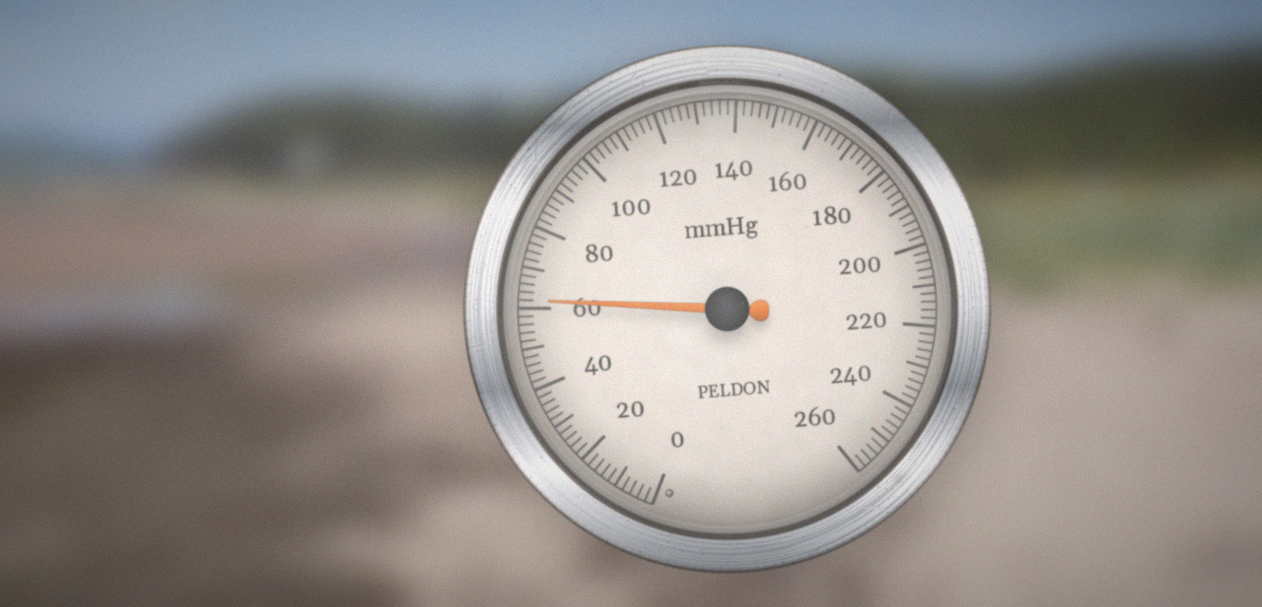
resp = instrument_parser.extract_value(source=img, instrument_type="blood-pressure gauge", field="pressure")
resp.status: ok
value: 62 mmHg
